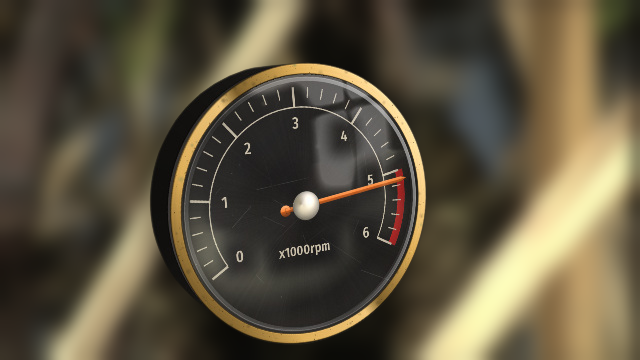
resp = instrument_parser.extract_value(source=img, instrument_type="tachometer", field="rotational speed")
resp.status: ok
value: 5100 rpm
